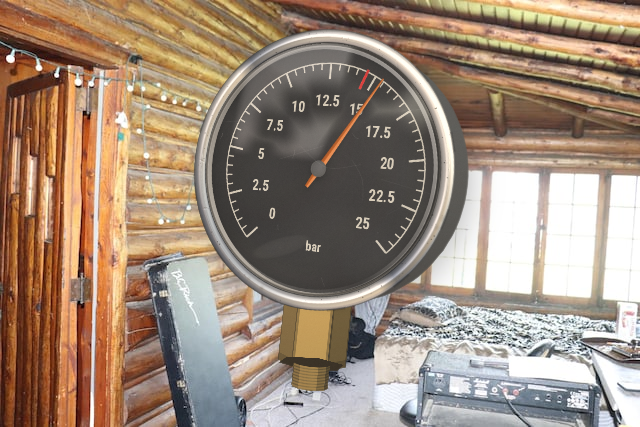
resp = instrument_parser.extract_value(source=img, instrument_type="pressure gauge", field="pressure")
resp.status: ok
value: 15.5 bar
